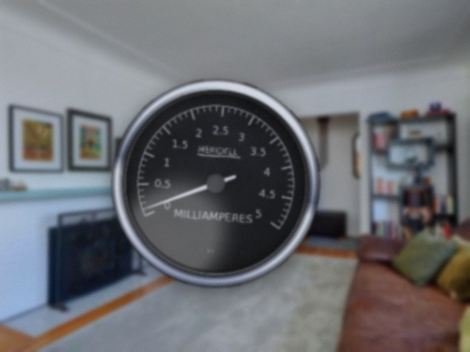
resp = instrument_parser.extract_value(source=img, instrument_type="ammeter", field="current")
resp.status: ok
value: 0.1 mA
